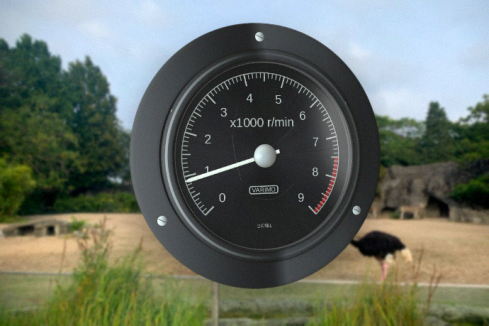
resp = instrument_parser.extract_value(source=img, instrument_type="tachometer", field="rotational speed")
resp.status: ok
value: 900 rpm
